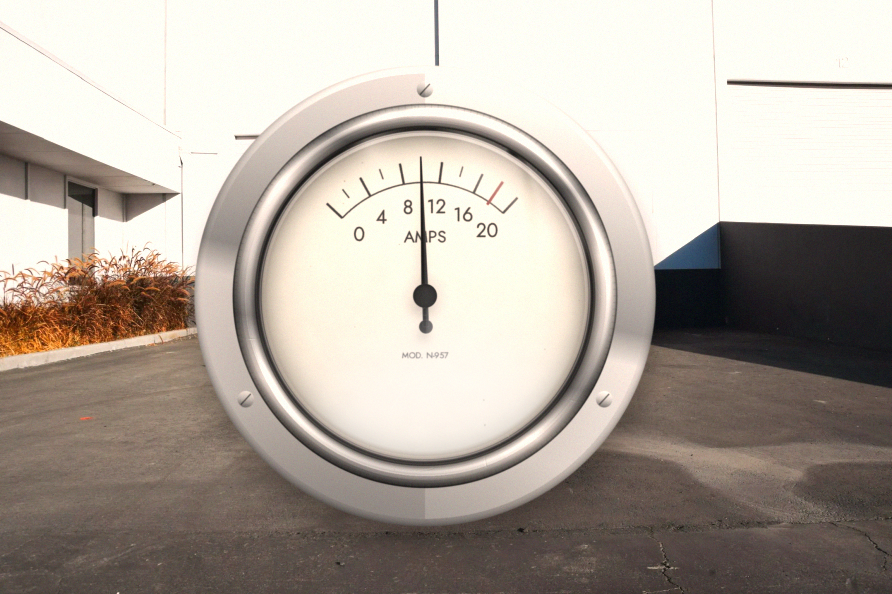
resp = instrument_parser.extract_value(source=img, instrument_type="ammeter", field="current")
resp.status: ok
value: 10 A
